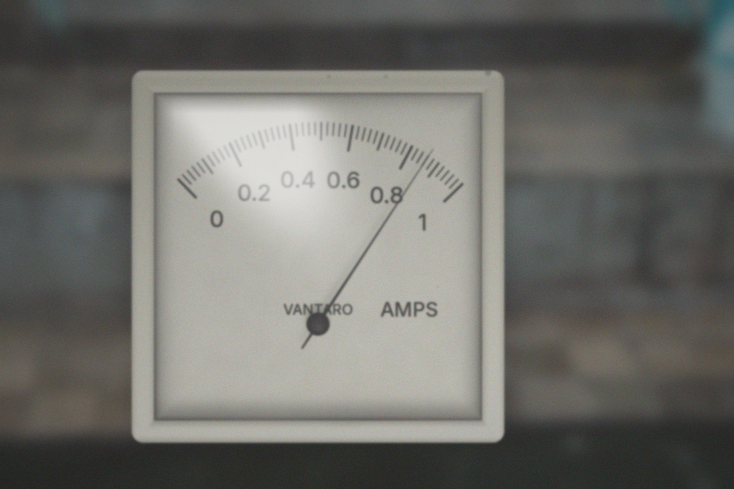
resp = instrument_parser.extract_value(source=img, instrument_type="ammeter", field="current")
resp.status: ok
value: 0.86 A
